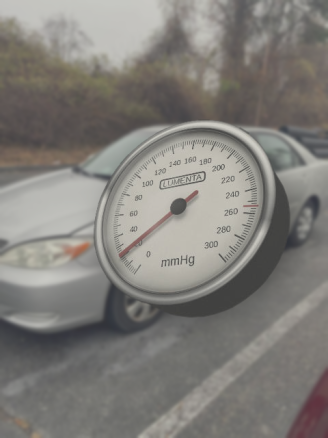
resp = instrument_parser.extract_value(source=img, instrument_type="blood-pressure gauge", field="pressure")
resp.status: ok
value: 20 mmHg
